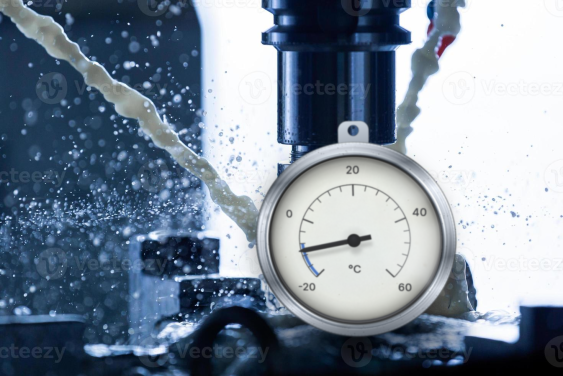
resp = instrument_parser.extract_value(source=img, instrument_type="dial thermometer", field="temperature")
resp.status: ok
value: -10 °C
